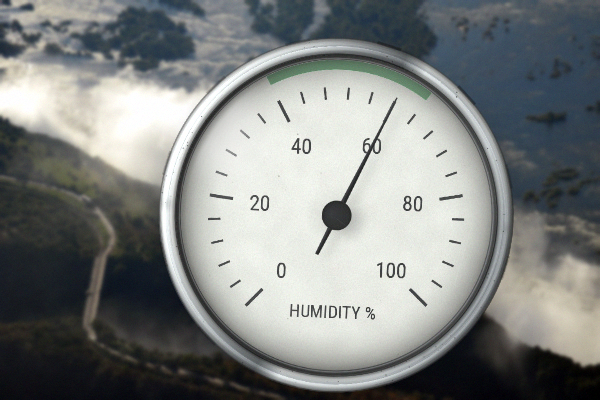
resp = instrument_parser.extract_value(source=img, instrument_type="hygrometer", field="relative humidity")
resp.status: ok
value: 60 %
